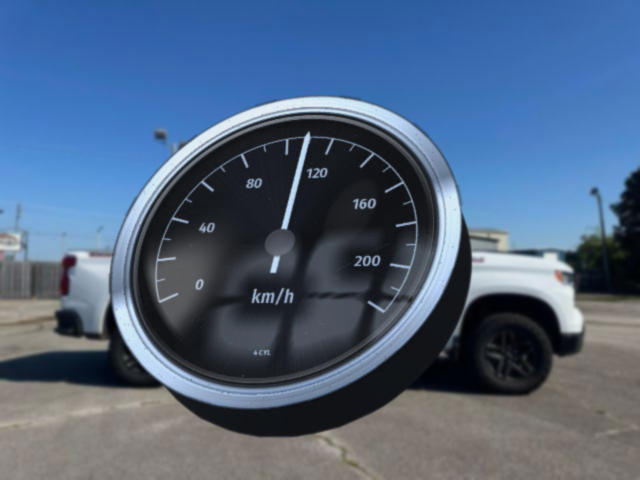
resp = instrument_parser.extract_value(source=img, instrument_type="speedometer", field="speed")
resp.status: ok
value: 110 km/h
